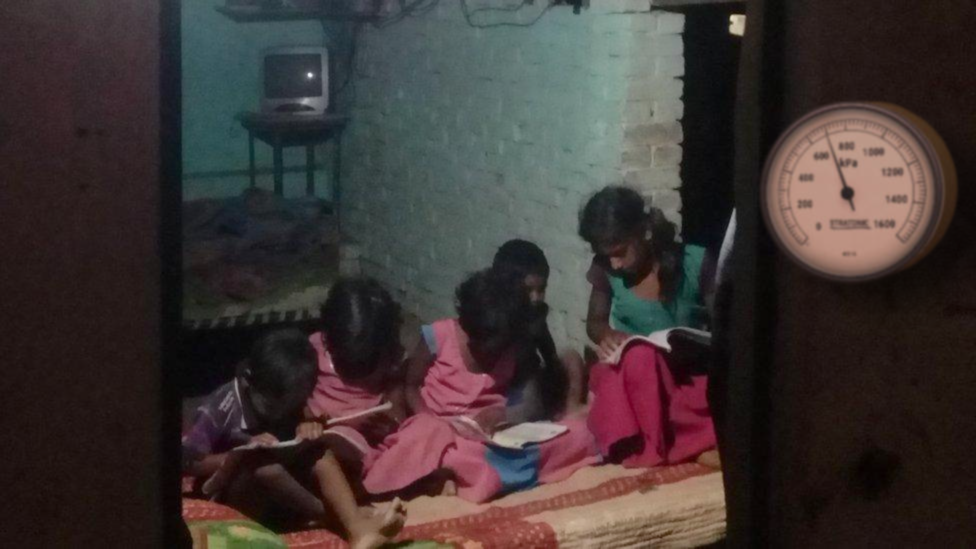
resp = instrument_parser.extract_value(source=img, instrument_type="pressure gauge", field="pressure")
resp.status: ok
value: 700 kPa
